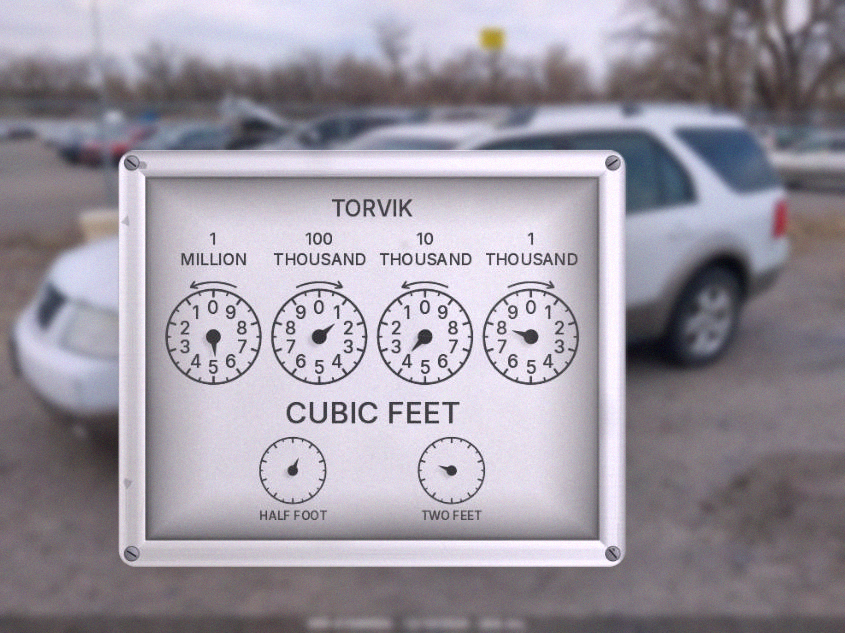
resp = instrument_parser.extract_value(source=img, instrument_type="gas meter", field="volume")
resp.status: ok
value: 513800 ft³
